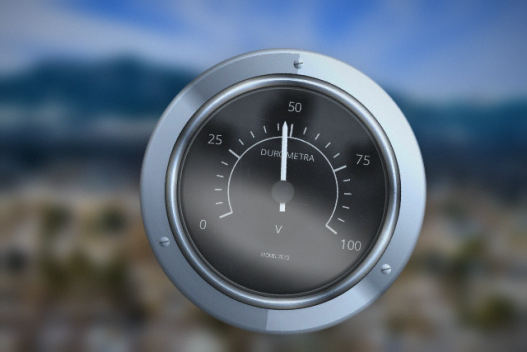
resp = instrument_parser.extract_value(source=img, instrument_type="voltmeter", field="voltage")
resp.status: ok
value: 47.5 V
